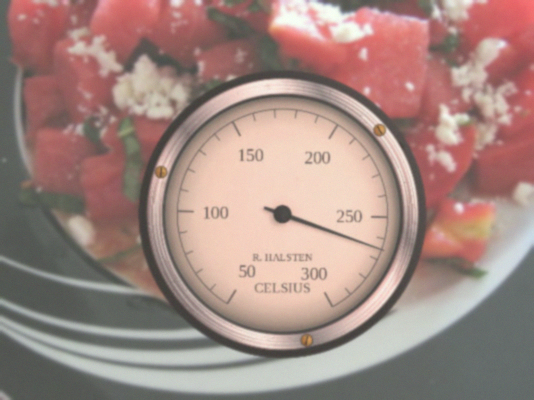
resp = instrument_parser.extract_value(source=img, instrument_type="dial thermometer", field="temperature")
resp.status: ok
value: 265 °C
